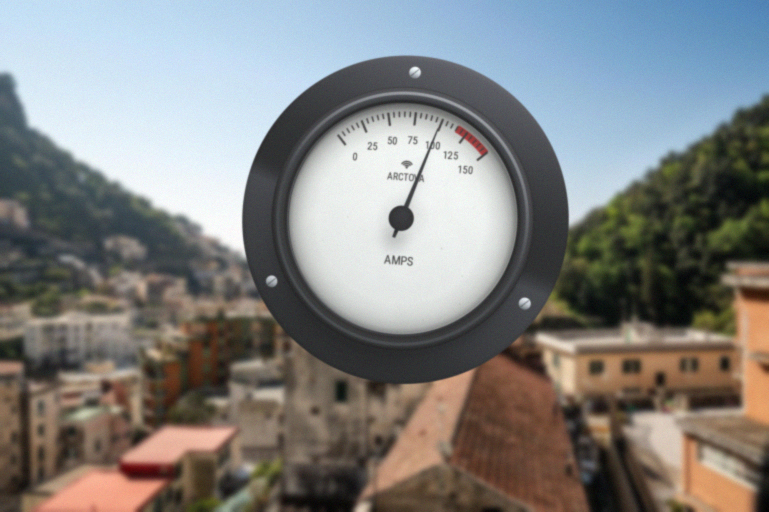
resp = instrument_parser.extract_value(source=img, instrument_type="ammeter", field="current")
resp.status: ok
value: 100 A
